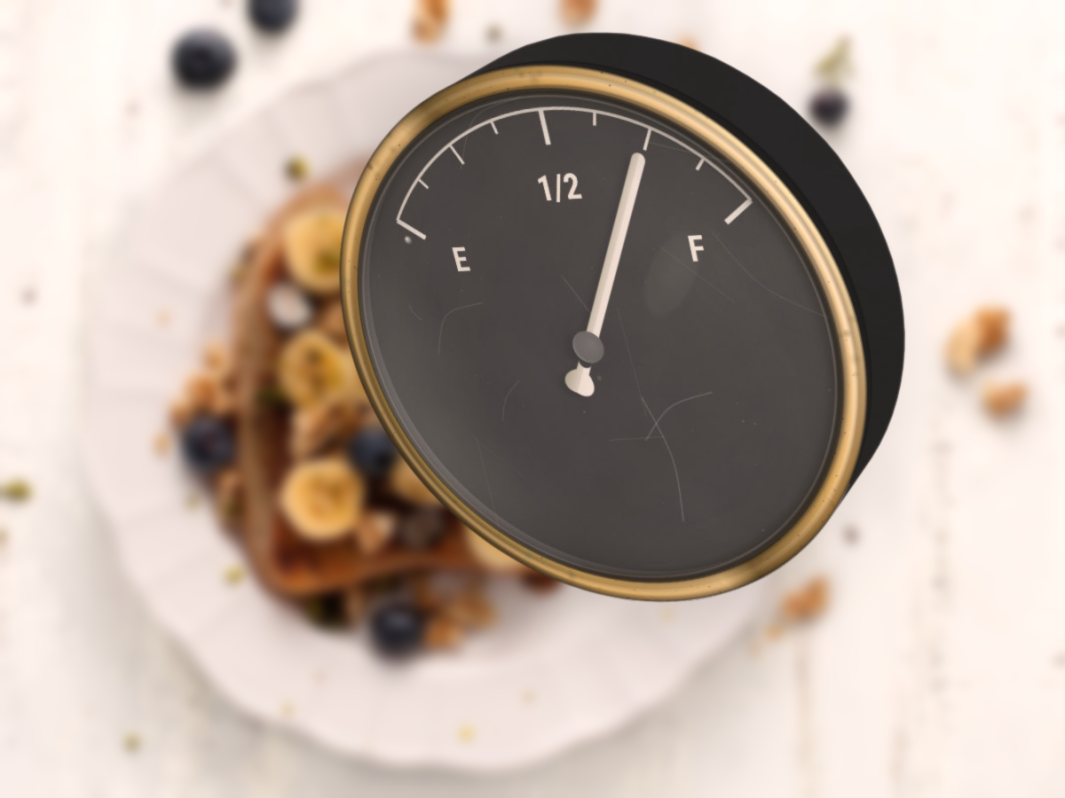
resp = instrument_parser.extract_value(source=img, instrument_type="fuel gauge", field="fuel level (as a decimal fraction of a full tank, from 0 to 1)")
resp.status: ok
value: 0.75
